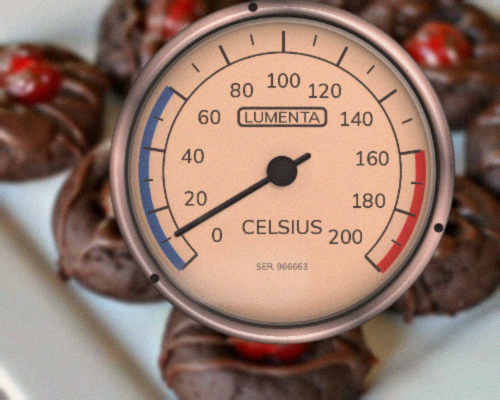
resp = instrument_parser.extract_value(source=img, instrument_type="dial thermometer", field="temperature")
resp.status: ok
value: 10 °C
